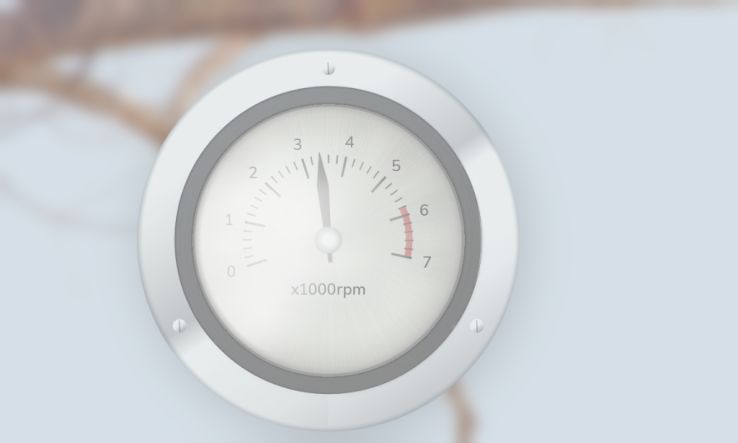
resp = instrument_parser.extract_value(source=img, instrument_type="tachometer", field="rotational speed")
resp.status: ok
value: 3400 rpm
